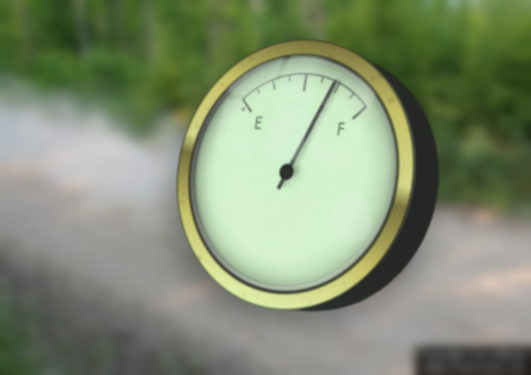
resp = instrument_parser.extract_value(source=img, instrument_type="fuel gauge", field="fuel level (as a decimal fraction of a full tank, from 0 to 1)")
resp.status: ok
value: 0.75
